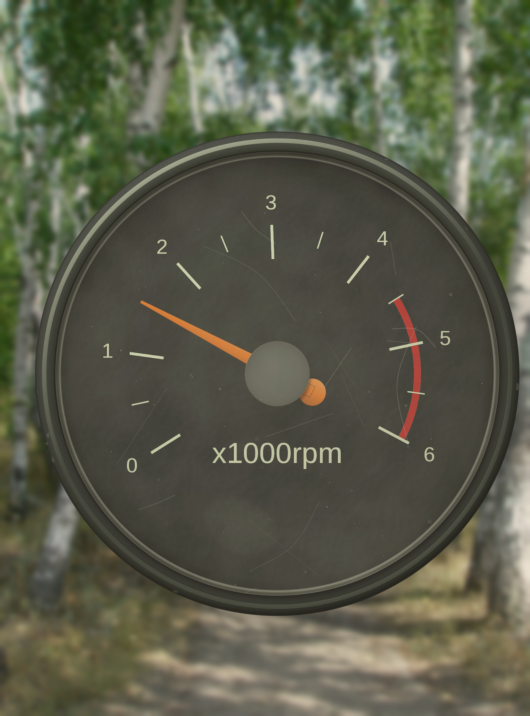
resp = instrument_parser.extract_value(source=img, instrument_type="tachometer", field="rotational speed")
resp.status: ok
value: 1500 rpm
